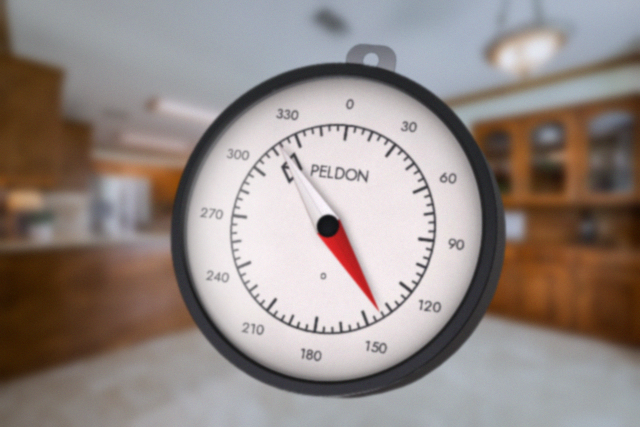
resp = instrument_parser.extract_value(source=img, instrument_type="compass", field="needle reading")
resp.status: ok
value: 140 °
